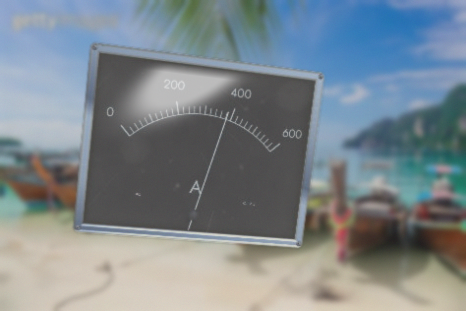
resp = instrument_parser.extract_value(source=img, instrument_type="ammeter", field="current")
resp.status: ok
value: 380 A
